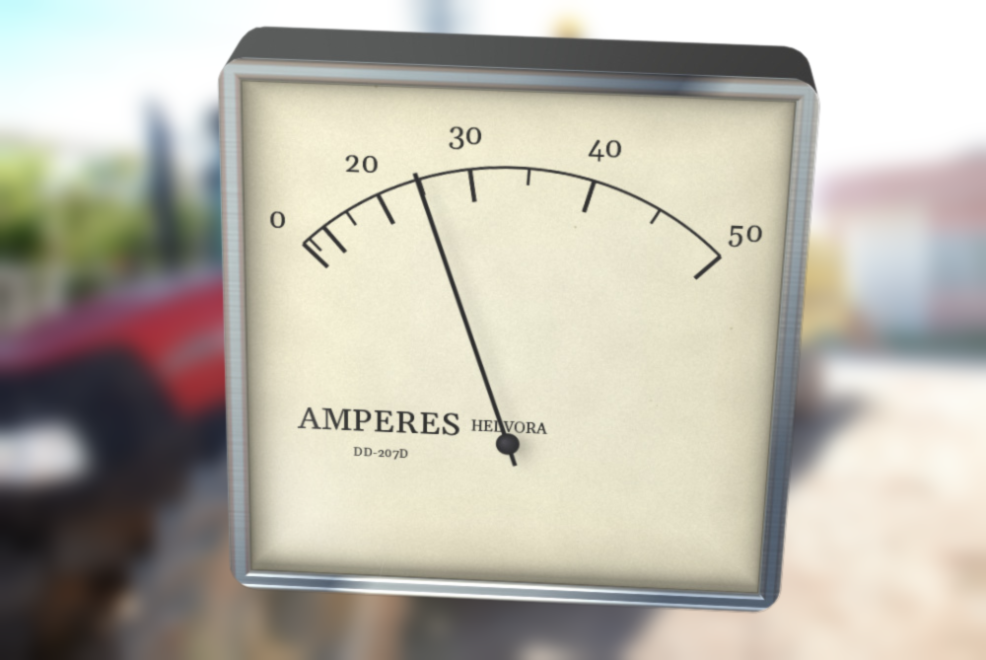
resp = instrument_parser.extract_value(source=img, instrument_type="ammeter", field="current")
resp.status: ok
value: 25 A
